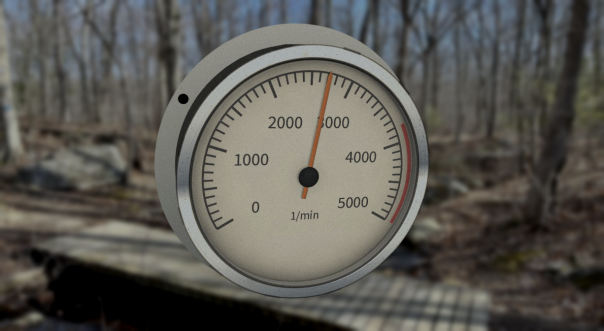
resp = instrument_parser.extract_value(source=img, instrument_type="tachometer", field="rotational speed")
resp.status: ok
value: 2700 rpm
